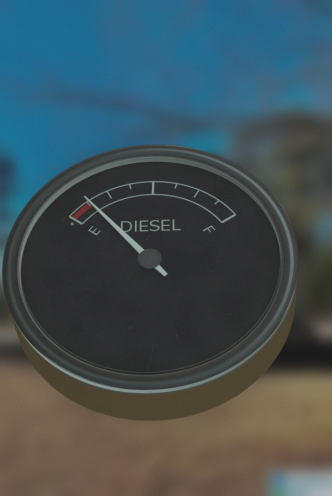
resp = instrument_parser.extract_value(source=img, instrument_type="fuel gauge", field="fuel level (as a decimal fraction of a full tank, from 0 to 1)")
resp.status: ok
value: 0.125
